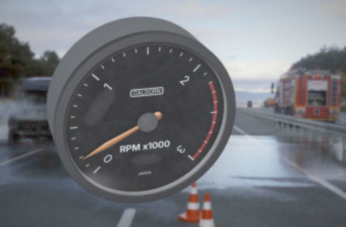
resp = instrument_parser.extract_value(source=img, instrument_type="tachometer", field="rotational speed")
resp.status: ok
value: 200 rpm
